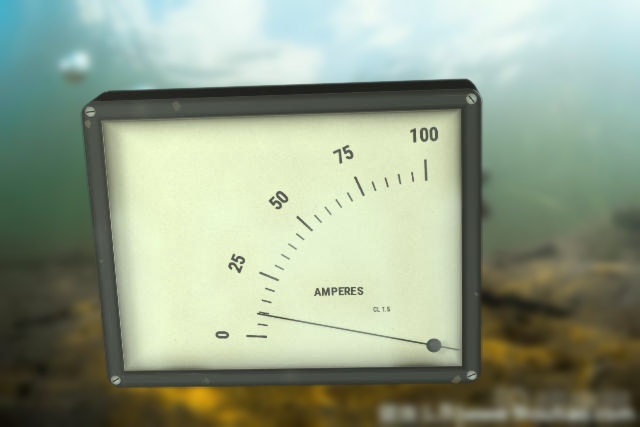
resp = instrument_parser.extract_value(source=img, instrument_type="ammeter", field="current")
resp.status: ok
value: 10 A
